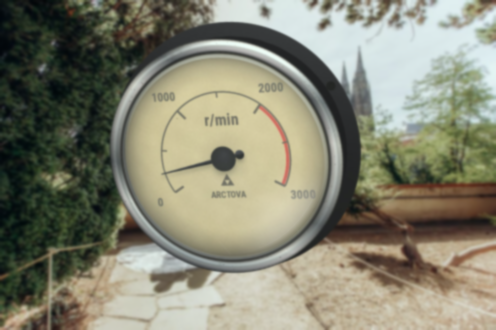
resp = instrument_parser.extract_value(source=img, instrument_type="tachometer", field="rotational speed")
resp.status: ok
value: 250 rpm
